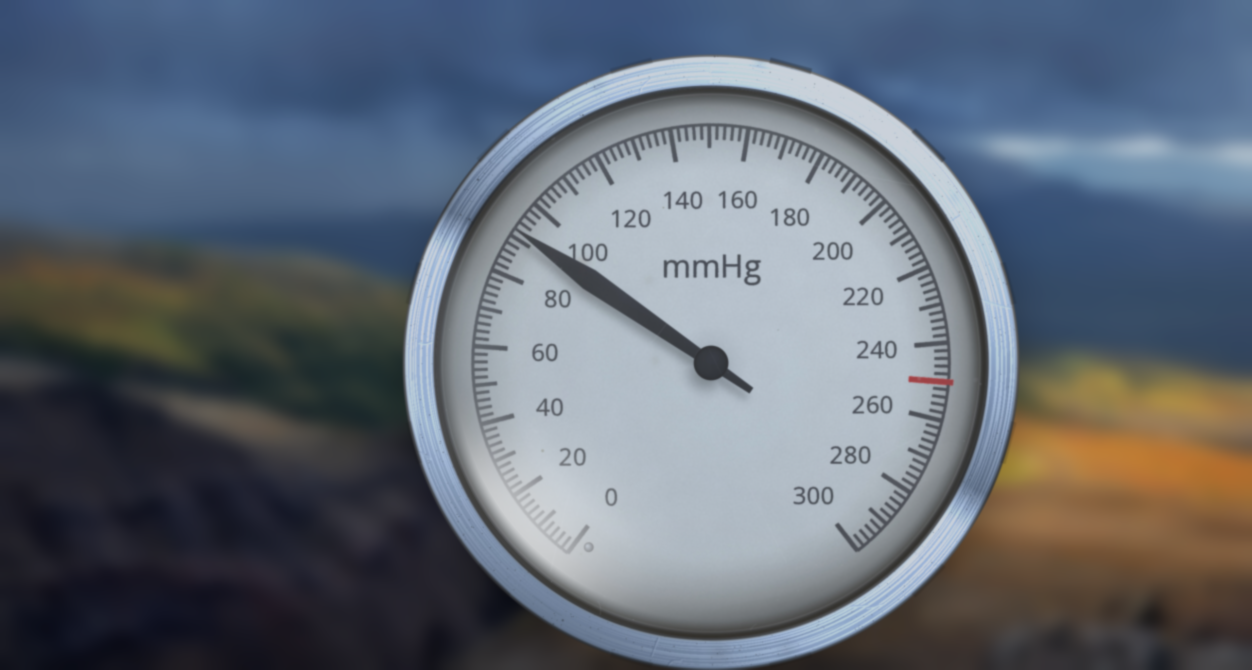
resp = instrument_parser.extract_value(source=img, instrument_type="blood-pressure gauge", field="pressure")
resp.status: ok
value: 92 mmHg
